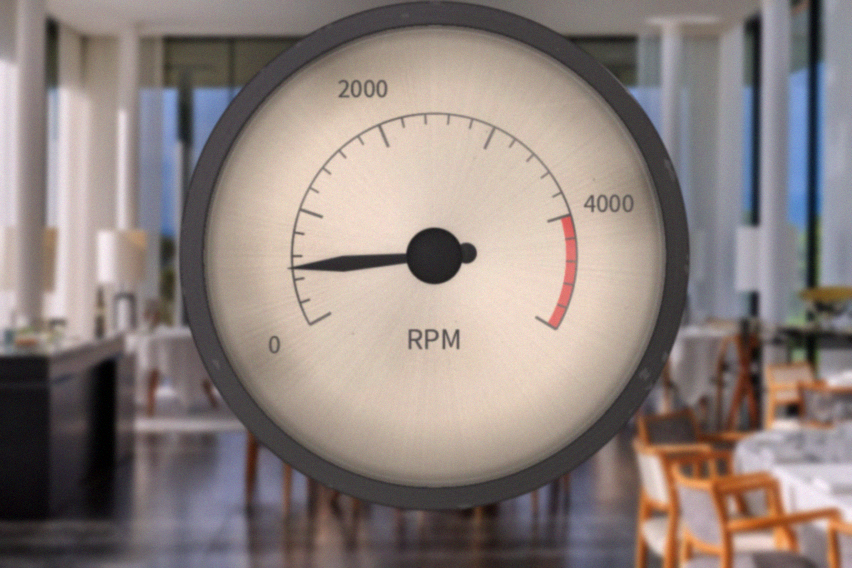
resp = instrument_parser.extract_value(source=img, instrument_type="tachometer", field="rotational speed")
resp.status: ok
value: 500 rpm
